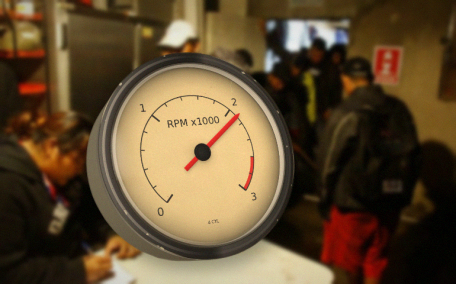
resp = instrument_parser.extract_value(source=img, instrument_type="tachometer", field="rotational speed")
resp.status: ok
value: 2100 rpm
